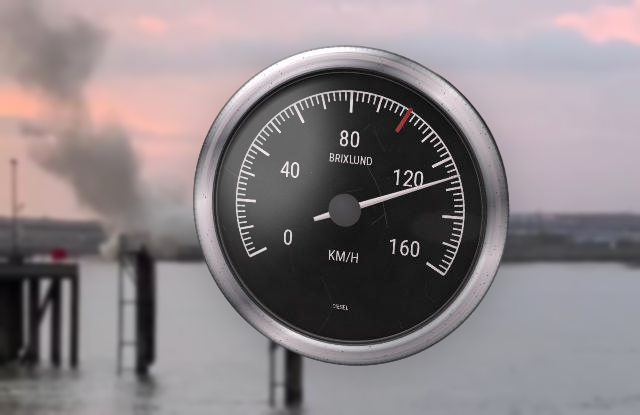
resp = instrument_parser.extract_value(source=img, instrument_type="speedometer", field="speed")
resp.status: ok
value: 126 km/h
